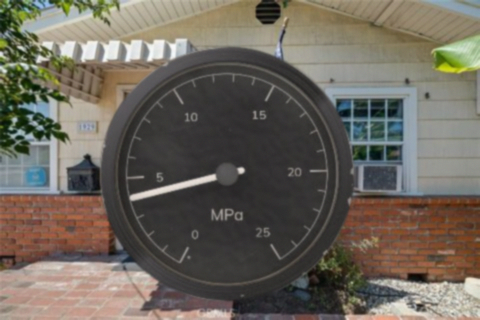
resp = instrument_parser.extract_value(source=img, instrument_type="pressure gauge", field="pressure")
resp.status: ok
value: 4 MPa
